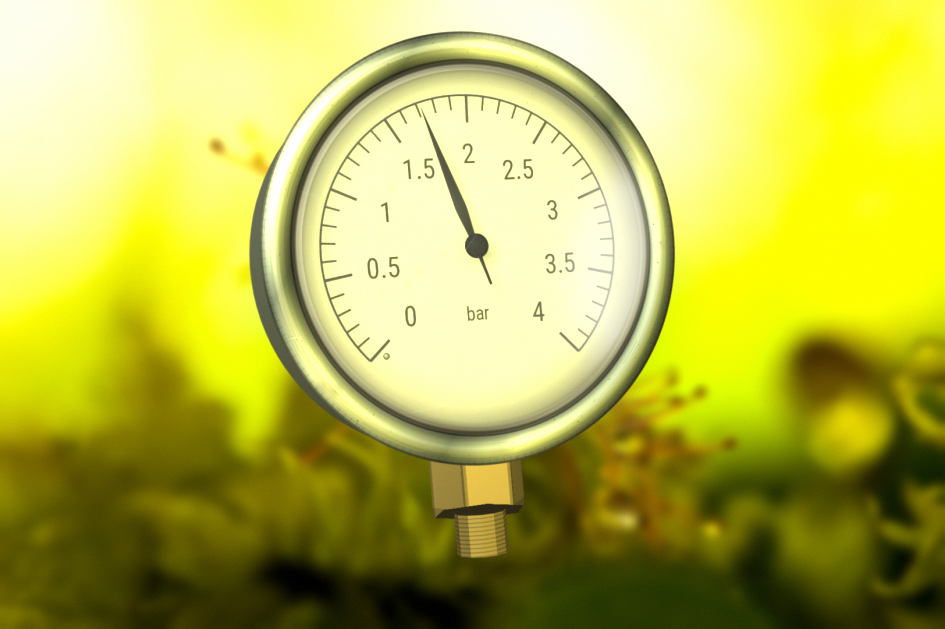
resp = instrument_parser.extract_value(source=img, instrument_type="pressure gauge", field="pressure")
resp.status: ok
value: 1.7 bar
